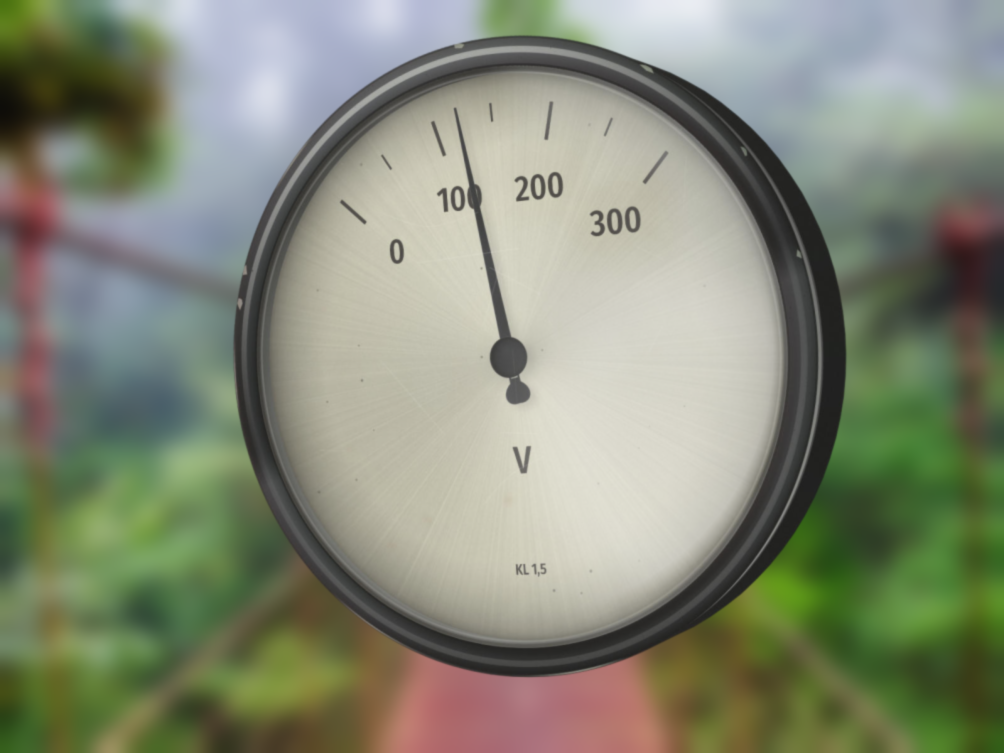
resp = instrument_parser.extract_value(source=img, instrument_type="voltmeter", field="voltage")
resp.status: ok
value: 125 V
